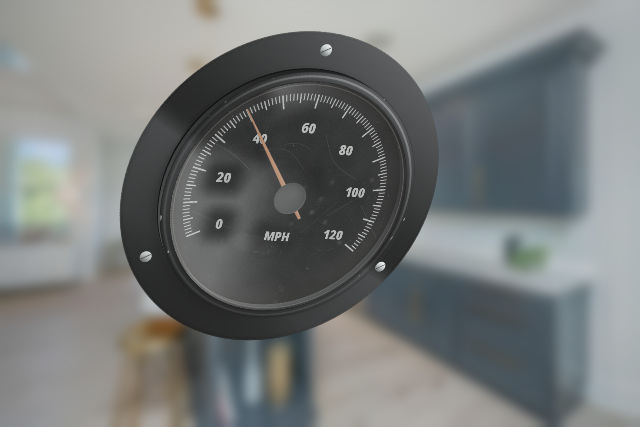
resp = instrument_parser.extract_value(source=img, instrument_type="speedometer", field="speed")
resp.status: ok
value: 40 mph
